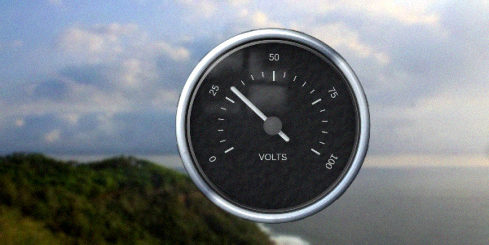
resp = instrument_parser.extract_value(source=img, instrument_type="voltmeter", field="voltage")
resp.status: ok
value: 30 V
